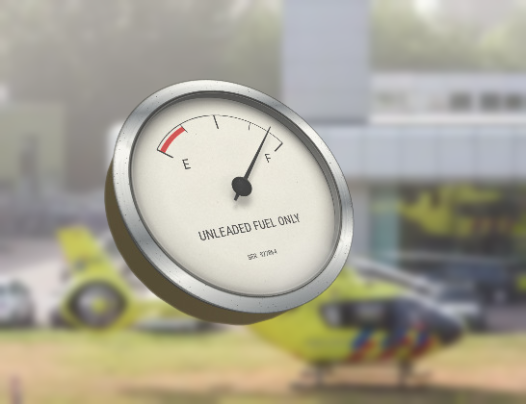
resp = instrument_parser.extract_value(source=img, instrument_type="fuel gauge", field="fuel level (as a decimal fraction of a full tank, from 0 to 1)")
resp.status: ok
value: 0.875
